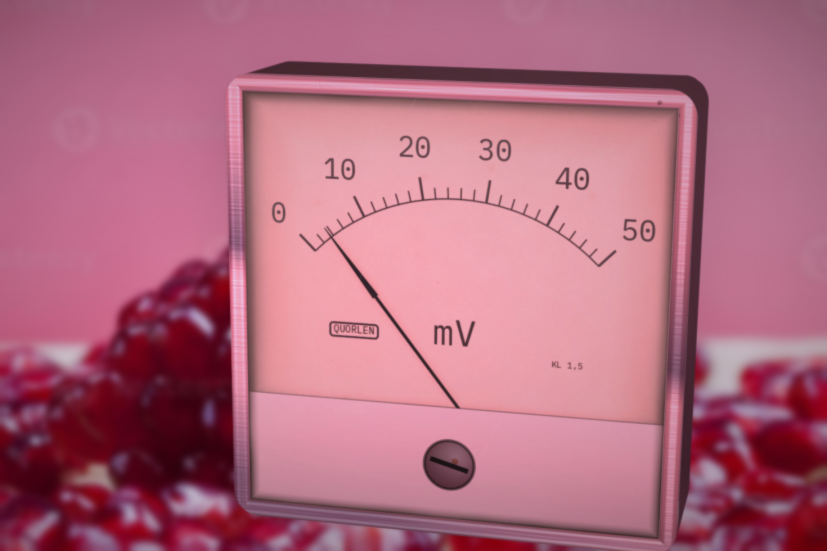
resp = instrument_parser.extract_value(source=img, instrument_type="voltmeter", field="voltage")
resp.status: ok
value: 4 mV
